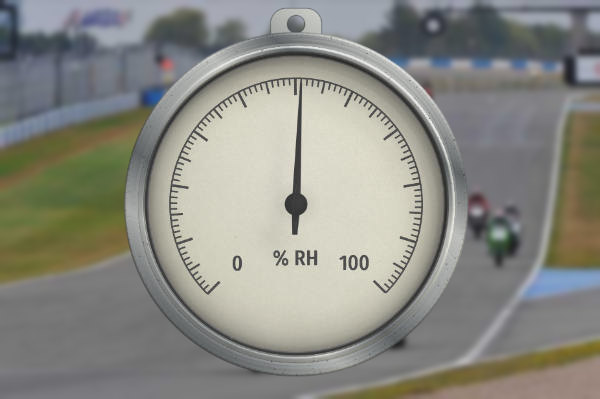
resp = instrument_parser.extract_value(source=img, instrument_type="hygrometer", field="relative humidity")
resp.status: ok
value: 51 %
